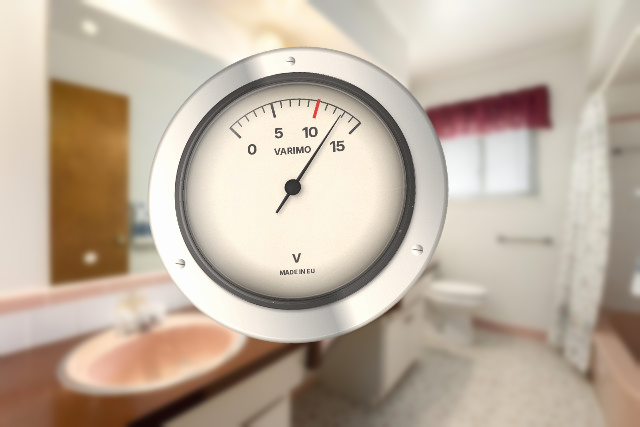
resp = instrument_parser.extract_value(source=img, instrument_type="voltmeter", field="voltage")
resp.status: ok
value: 13 V
